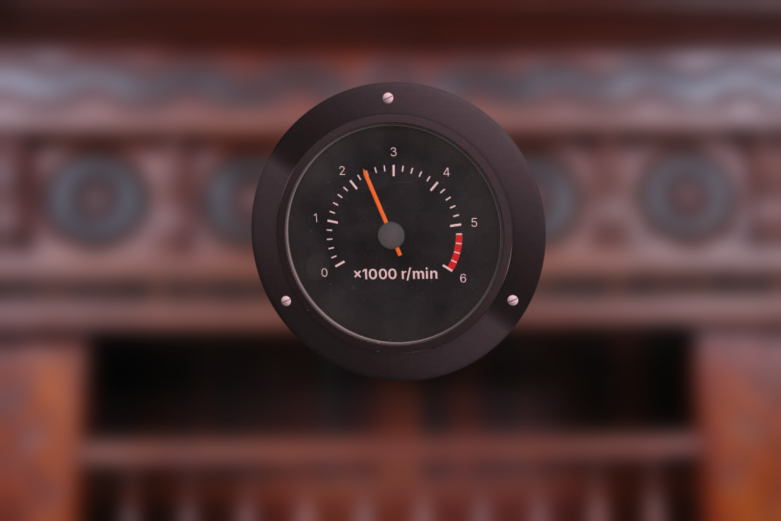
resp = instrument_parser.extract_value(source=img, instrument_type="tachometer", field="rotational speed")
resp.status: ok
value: 2400 rpm
